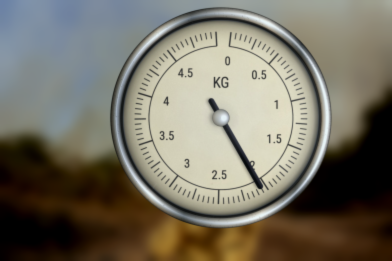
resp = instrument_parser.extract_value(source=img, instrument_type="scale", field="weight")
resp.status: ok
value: 2.05 kg
